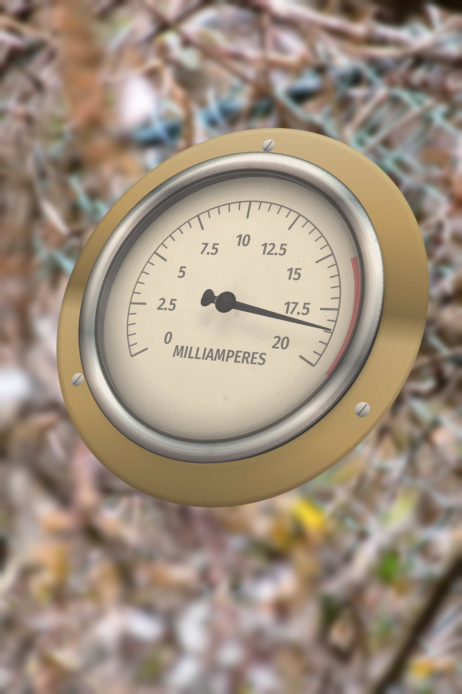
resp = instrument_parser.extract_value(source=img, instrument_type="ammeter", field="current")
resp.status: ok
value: 18.5 mA
